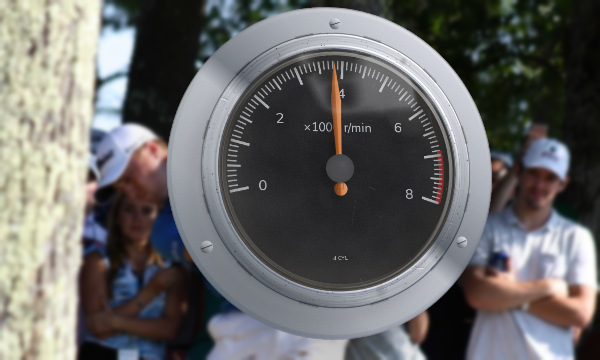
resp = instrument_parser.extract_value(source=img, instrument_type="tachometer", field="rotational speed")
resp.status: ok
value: 3800 rpm
